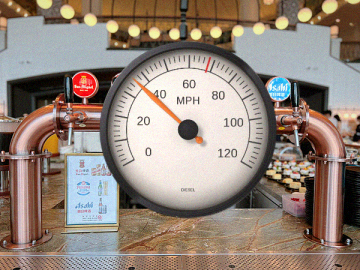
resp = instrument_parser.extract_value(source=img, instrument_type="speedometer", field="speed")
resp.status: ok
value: 36 mph
